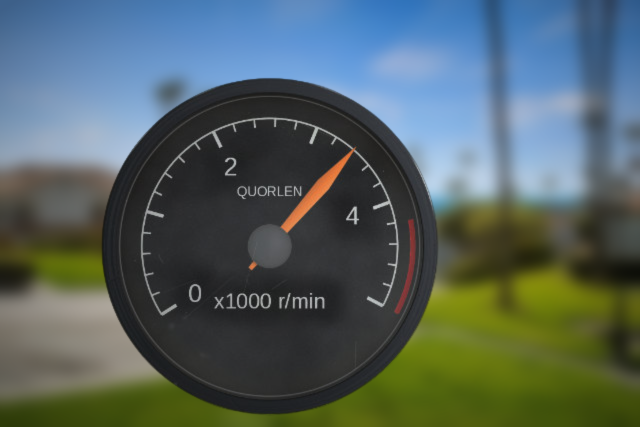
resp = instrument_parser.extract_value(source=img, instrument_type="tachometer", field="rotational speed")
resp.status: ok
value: 3400 rpm
